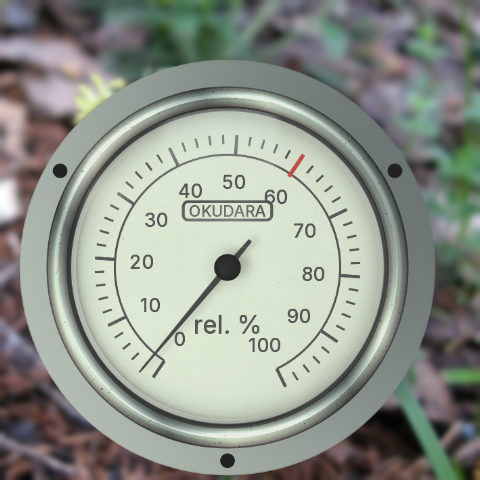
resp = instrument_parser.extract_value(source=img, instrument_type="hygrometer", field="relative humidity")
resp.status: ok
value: 2 %
